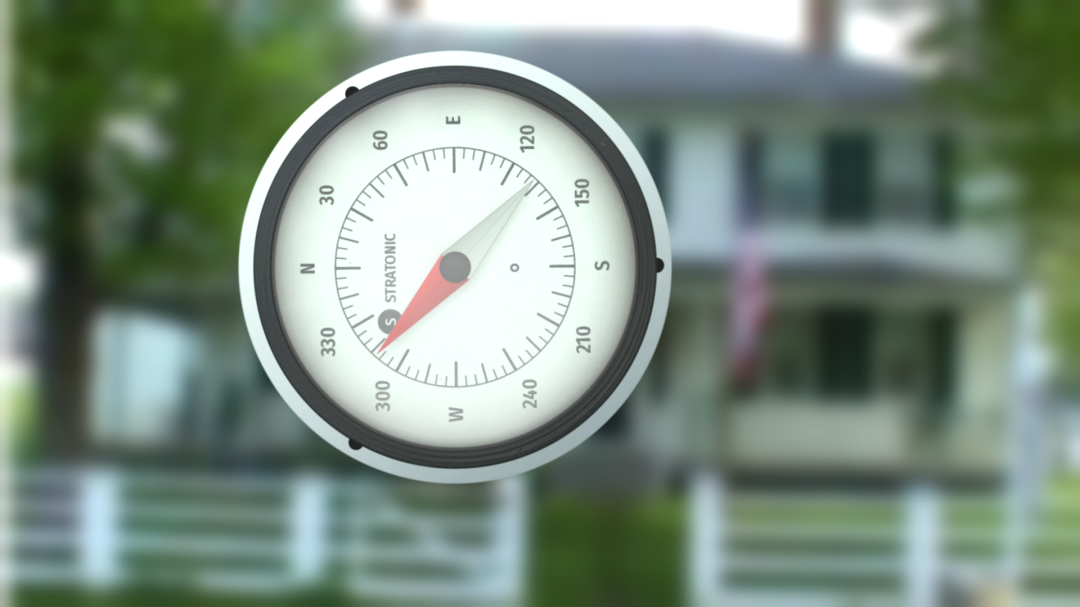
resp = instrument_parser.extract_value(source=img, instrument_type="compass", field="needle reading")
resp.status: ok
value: 312.5 °
